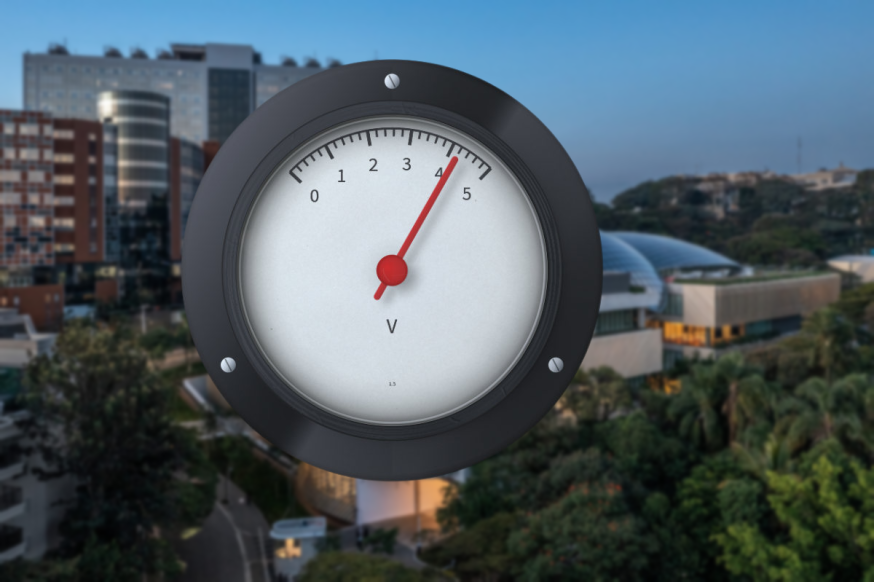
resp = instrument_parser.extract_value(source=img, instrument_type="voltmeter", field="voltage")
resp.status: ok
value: 4.2 V
